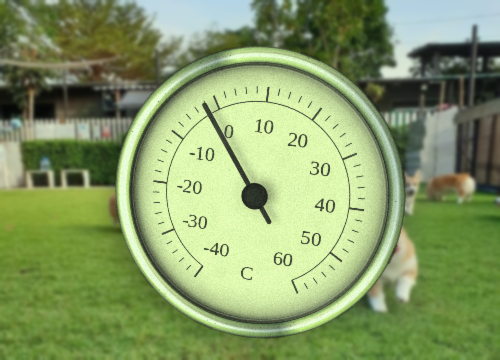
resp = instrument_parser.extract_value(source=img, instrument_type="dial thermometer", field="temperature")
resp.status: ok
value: -2 °C
